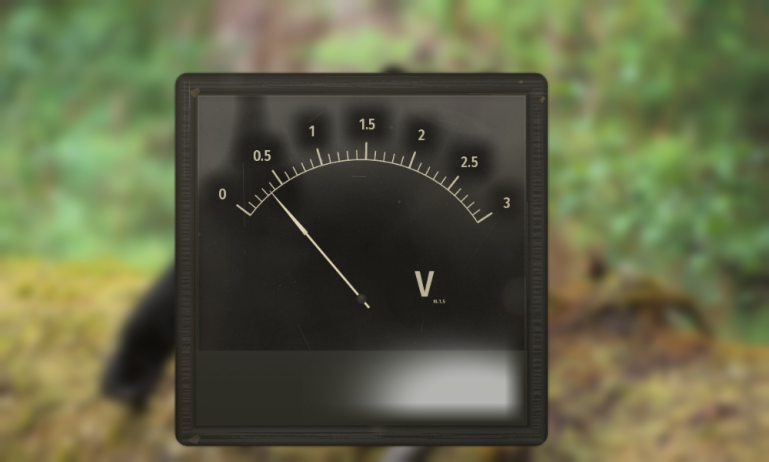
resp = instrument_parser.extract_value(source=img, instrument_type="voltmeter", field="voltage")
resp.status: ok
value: 0.35 V
